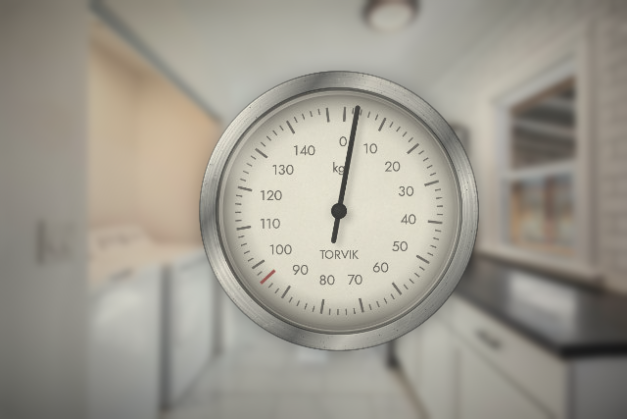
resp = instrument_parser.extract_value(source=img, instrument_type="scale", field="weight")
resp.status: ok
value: 3 kg
